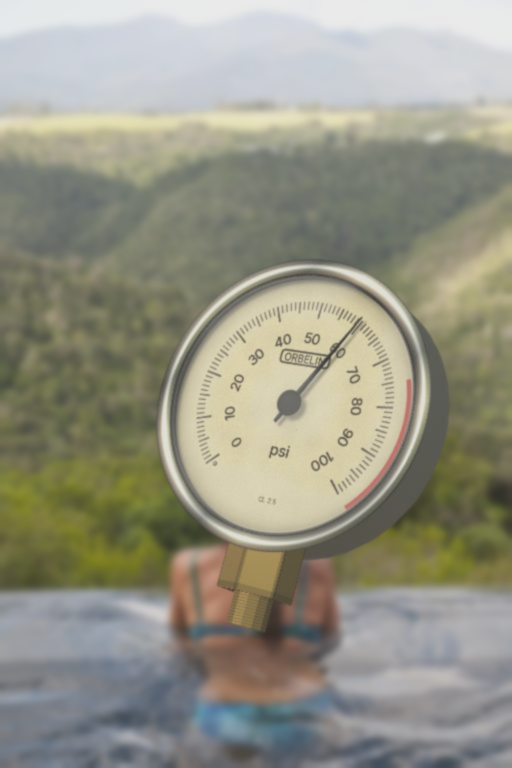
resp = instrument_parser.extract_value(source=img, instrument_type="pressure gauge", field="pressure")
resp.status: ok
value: 60 psi
